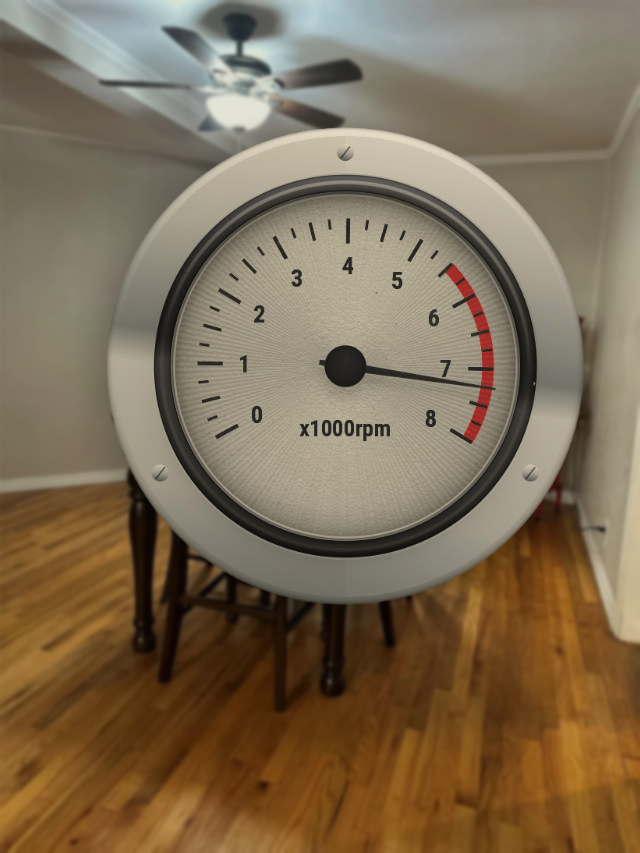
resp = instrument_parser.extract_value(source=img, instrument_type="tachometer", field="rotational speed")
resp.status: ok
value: 7250 rpm
